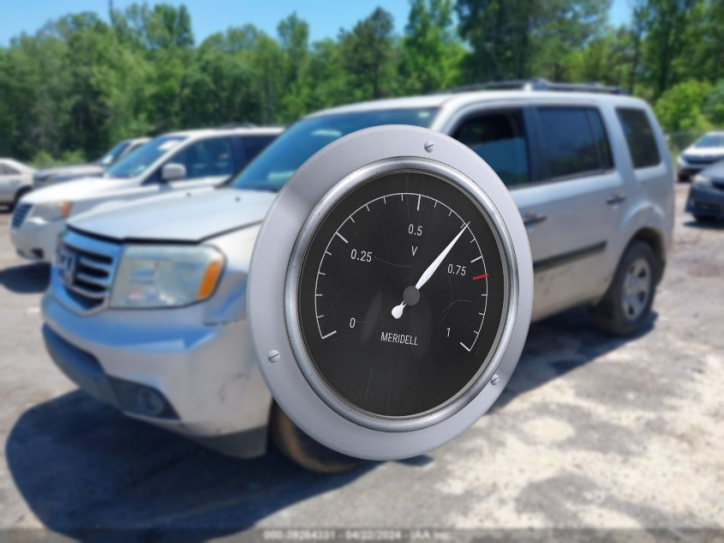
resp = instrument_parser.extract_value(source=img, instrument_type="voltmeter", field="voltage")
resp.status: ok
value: 0.65 V
